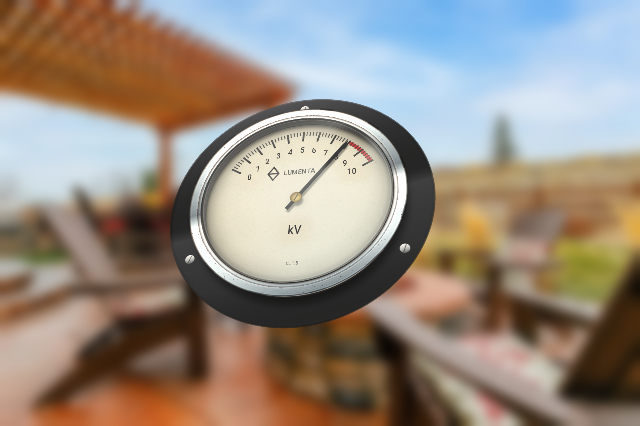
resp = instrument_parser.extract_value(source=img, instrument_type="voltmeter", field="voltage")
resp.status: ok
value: 8 kV
